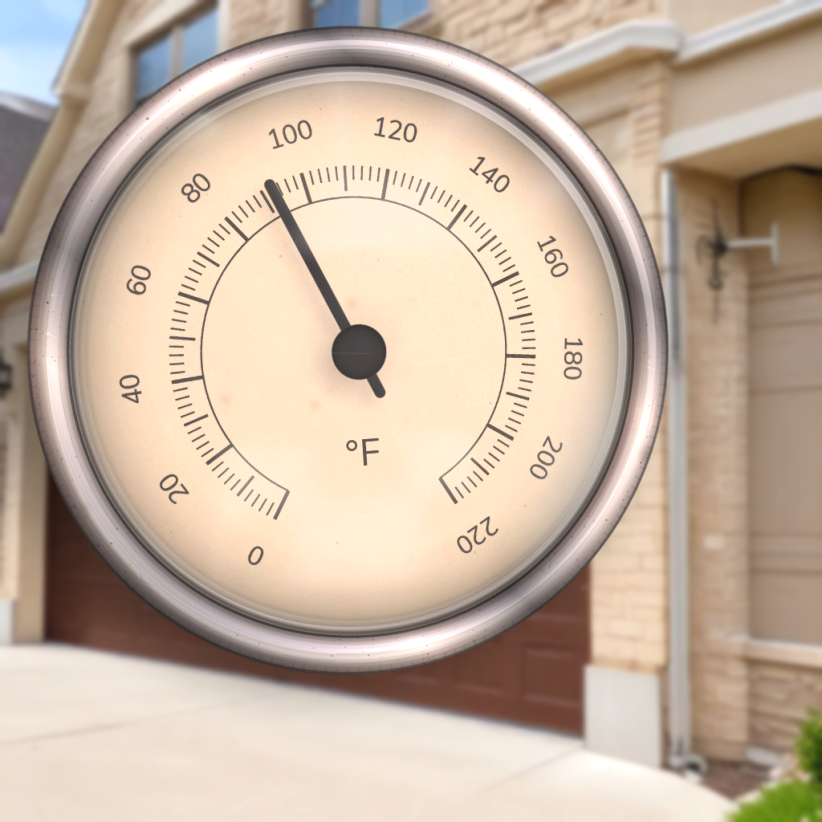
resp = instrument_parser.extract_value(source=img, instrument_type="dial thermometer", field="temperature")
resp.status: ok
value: 92 °F
